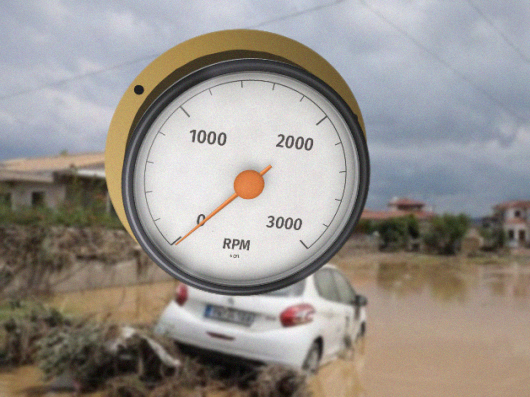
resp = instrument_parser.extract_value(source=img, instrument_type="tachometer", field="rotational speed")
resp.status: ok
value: 0 rpm
